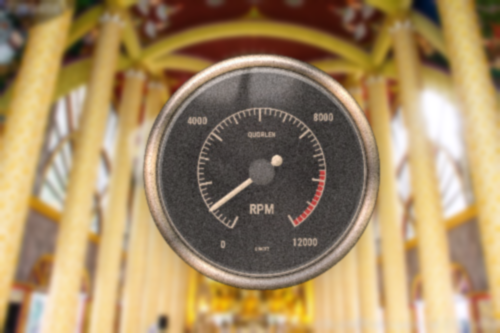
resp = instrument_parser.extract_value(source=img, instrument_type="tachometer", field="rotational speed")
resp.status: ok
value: 1000 rpm
